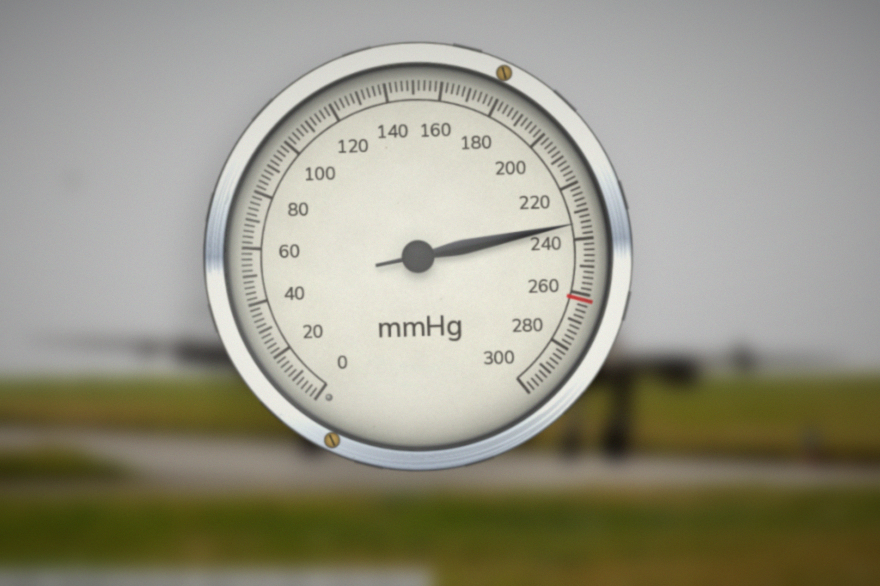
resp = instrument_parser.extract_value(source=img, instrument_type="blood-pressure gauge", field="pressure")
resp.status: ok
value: 234 mmHg
